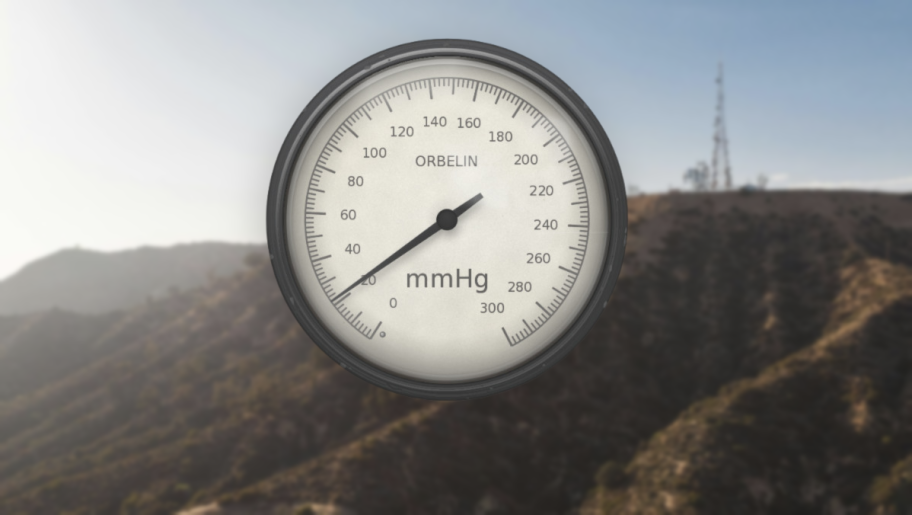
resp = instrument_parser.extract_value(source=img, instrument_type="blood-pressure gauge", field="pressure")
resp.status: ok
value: 22 mmHg
